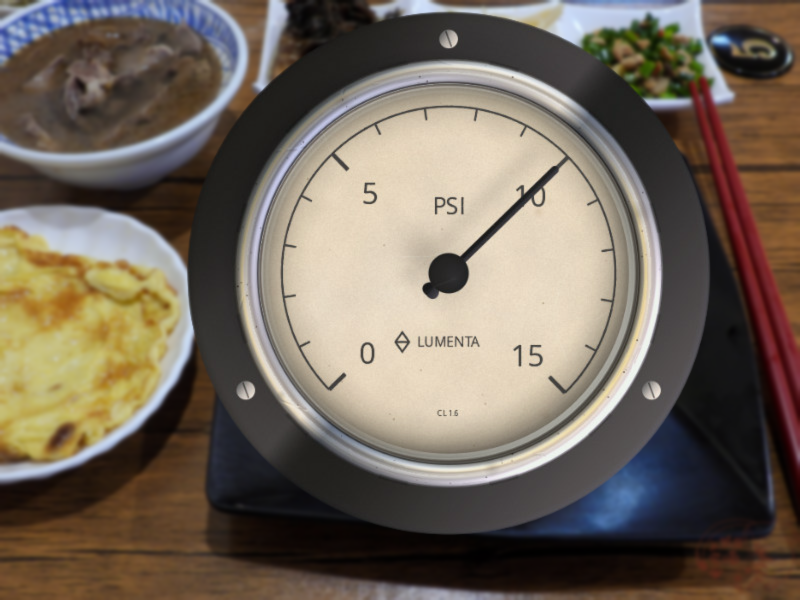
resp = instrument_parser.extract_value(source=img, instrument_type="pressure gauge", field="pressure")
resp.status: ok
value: 10 psi
